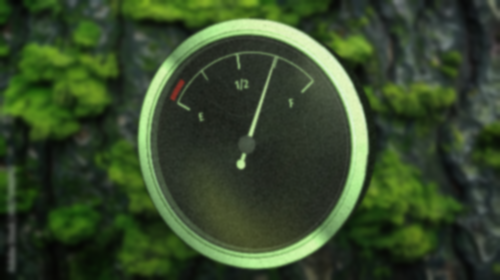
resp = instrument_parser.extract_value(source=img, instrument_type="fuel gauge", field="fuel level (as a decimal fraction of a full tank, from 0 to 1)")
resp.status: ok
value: 0.75
